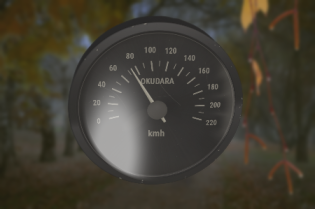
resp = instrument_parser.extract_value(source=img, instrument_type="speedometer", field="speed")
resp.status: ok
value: 75 km/h
